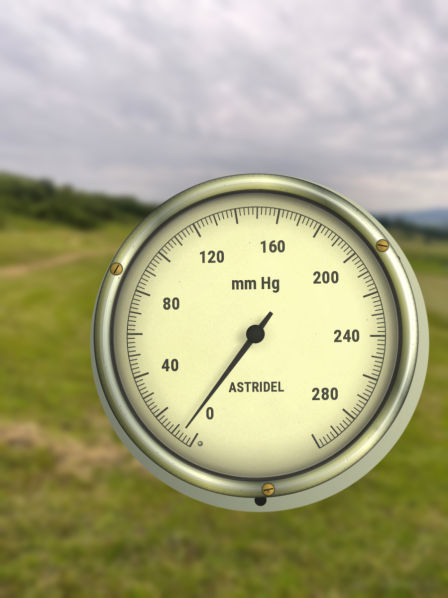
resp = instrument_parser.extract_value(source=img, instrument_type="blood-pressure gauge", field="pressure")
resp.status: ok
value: 6 mmHg
